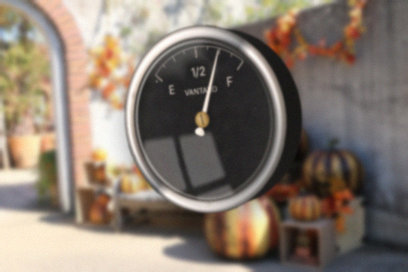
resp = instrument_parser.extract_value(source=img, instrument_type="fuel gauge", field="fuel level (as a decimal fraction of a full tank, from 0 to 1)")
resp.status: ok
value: 0.75
